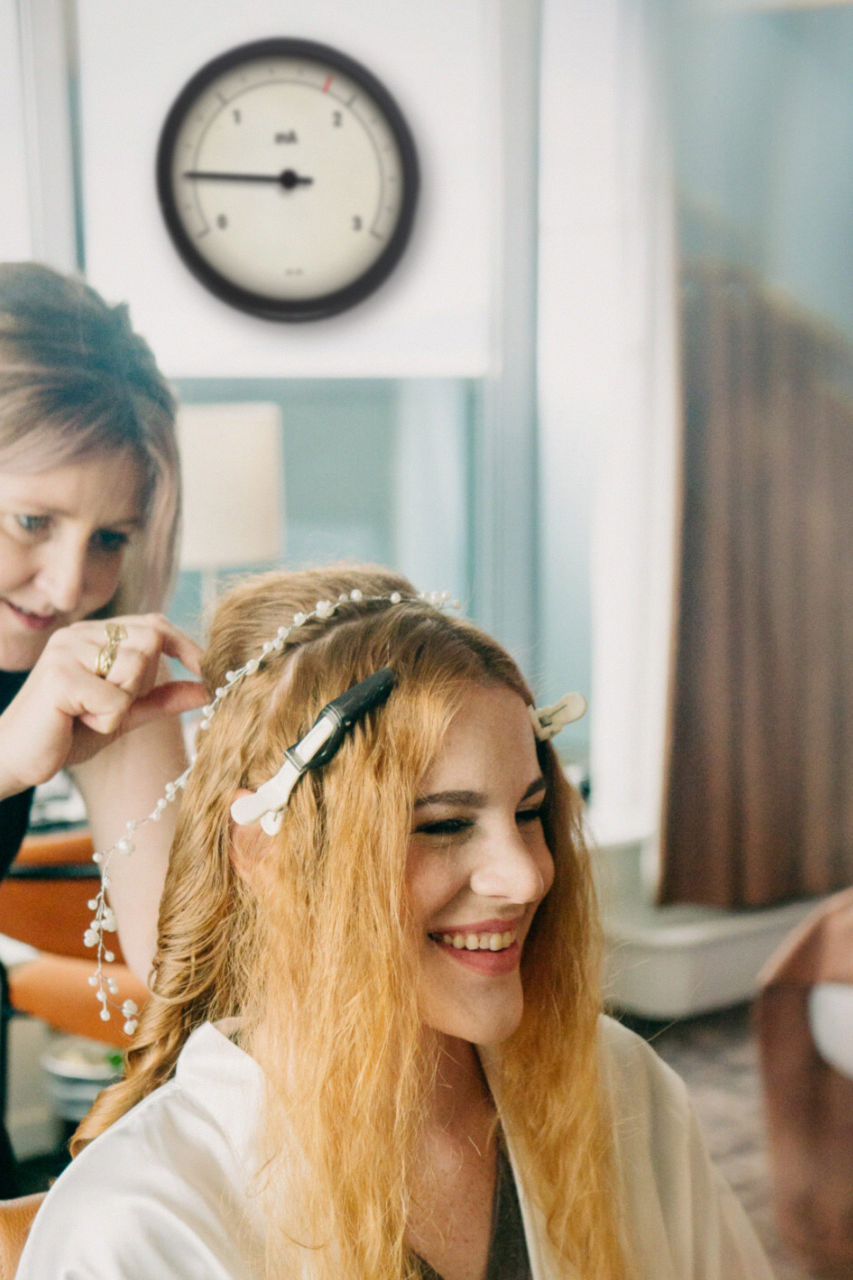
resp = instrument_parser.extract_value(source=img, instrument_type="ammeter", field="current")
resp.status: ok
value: 0.4 mA
